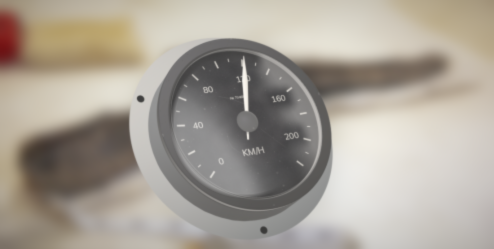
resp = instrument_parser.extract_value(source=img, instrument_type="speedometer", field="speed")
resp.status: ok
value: 120 km/h
